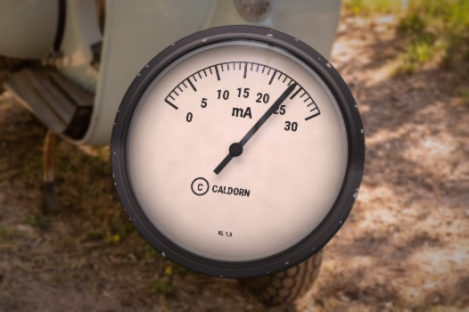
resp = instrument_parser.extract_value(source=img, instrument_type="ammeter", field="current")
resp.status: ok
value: 24 mA
